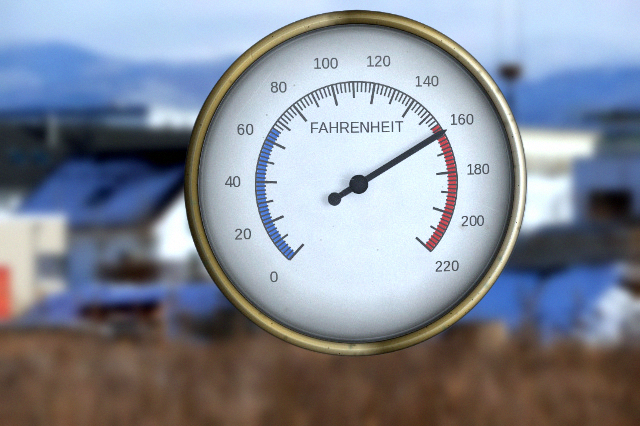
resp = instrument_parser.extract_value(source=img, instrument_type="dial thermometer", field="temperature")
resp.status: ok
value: 160 °F
